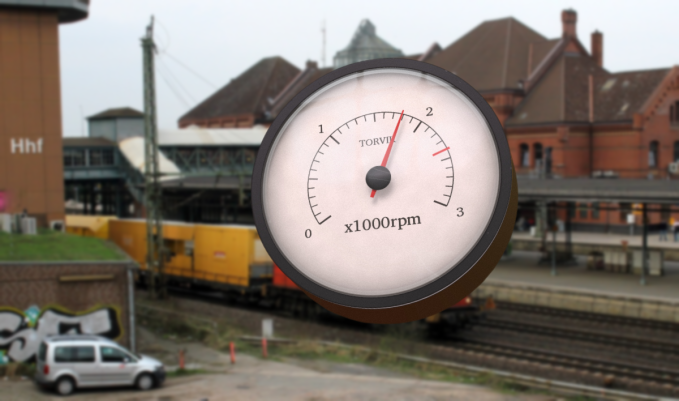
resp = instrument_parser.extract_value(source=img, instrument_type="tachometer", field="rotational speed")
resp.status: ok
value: 1800 rpm
